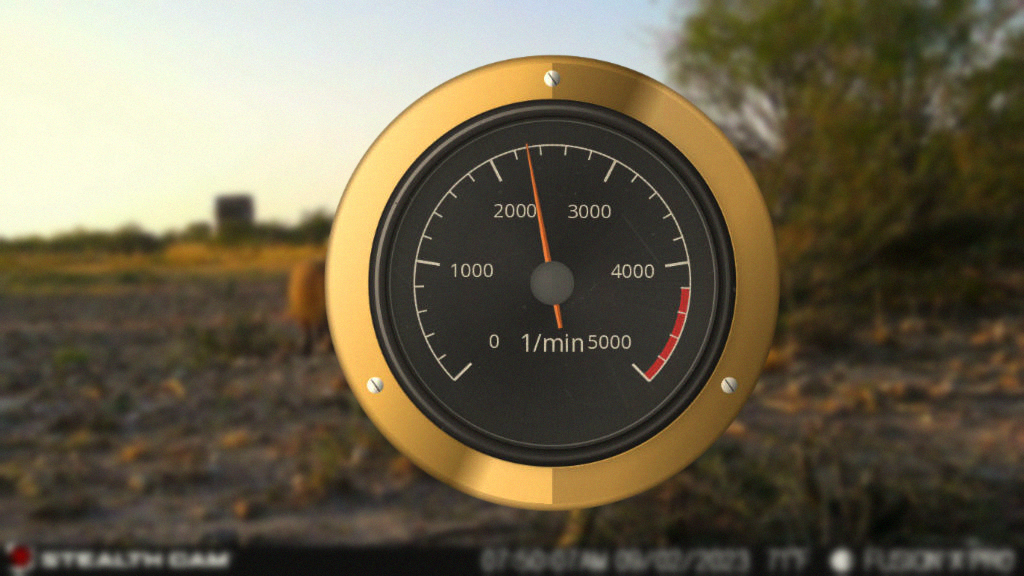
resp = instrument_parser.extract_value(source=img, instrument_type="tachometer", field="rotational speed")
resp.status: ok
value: 2300 rpm
